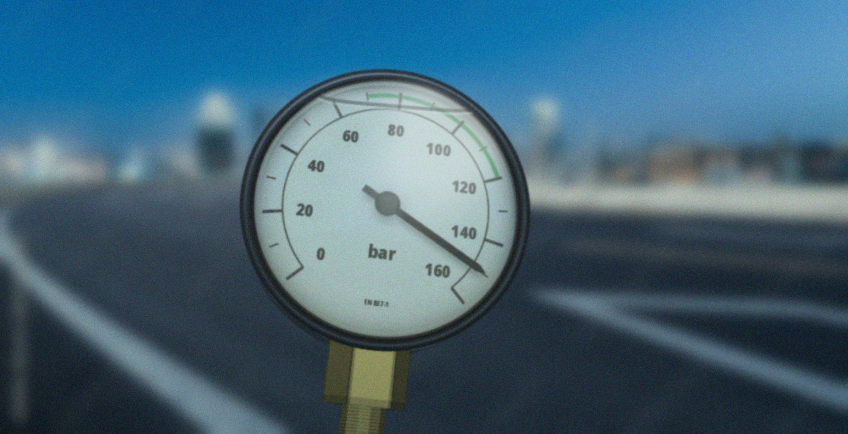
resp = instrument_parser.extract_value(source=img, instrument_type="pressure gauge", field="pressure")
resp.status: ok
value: 150 bar
